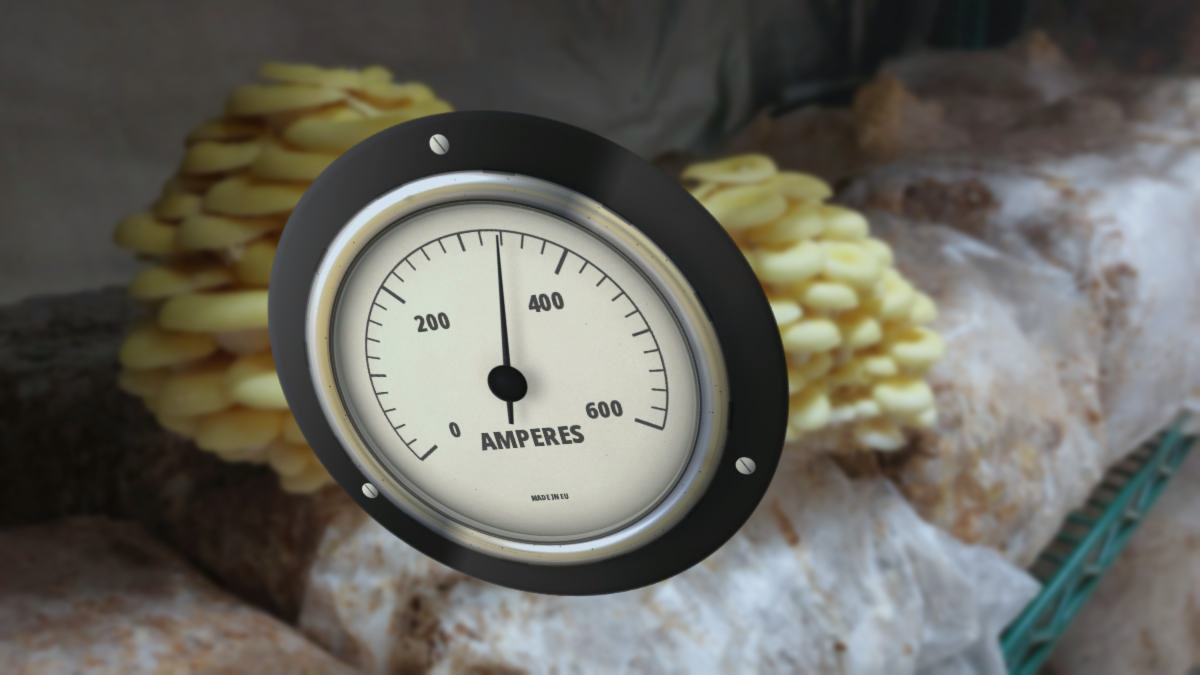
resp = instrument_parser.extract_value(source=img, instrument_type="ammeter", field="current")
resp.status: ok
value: 340 A
